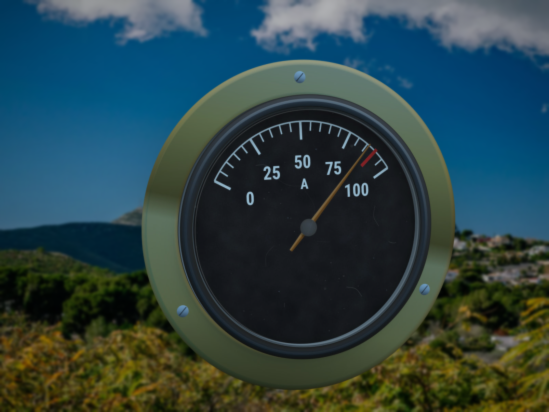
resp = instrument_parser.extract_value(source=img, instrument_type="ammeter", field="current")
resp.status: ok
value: 85 A
